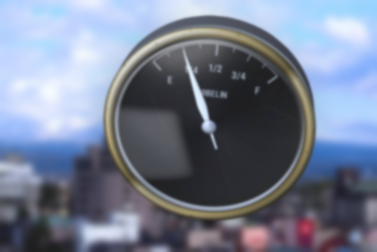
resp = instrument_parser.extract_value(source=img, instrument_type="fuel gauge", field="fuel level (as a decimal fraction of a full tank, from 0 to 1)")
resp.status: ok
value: 0.25
